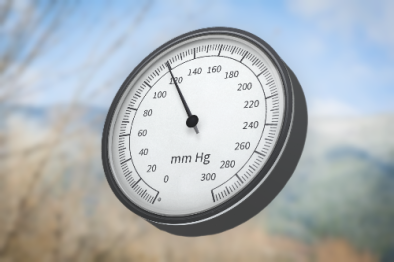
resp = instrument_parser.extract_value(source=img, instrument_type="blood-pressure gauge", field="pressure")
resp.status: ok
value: 120 mmHg
